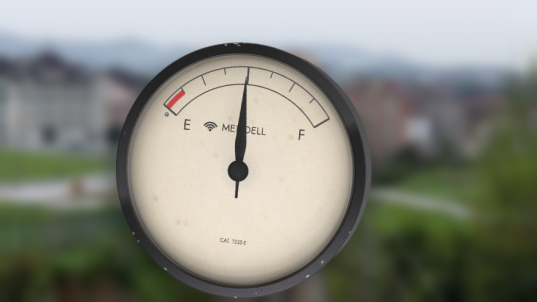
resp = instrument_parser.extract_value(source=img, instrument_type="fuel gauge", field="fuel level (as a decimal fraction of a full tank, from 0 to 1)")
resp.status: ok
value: 0.5
